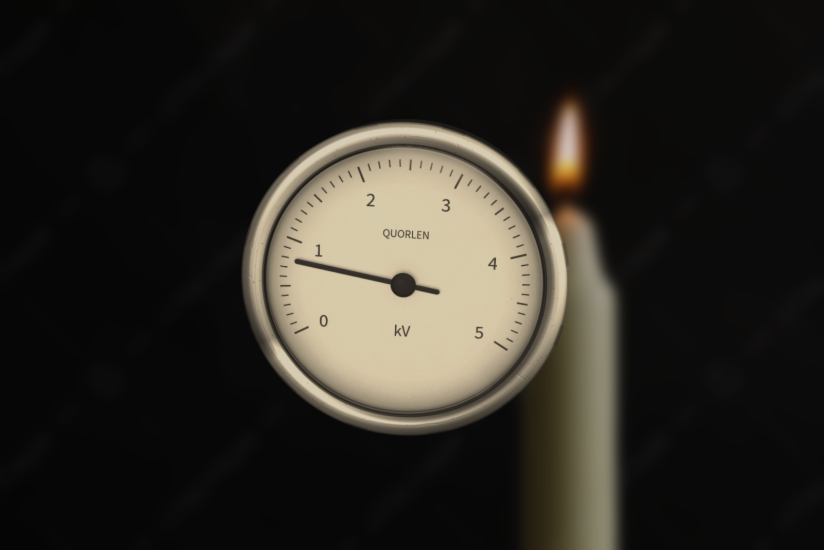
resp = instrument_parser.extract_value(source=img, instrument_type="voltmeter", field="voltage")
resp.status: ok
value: 0.8 kV
